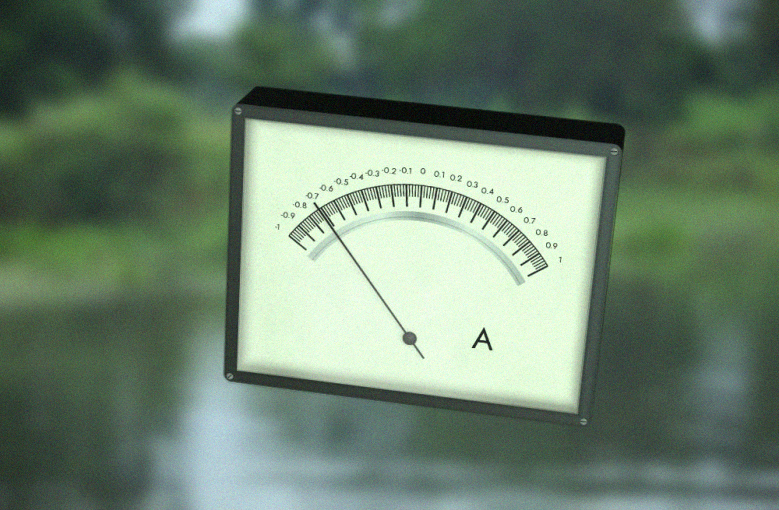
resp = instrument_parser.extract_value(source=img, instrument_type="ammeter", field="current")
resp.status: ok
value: -0.7 A
